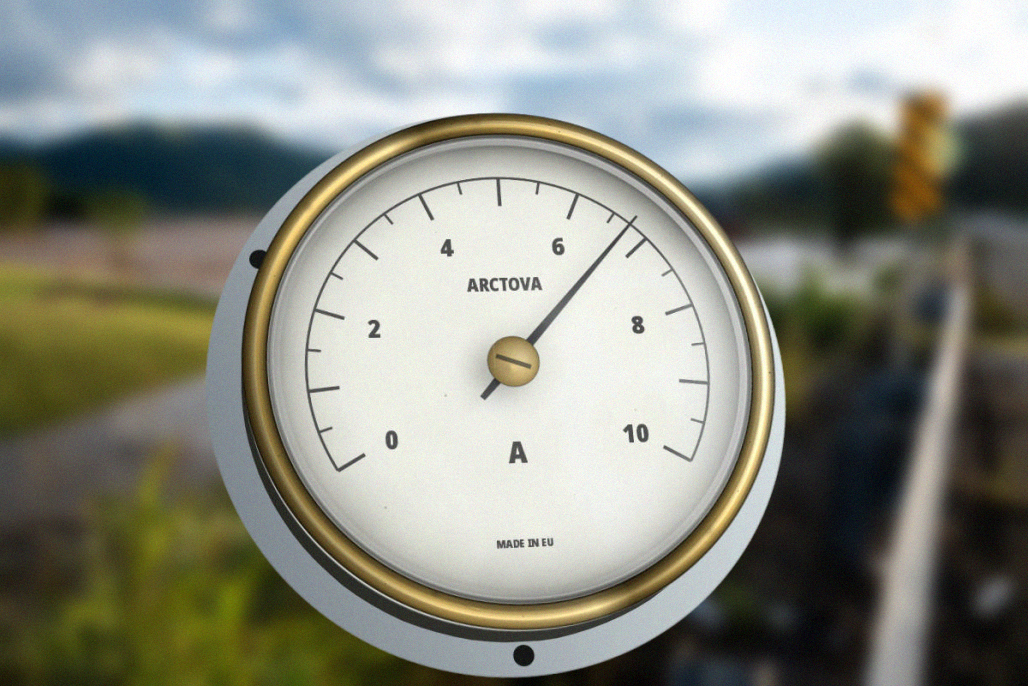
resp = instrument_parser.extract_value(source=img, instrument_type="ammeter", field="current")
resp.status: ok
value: 6.75 A
